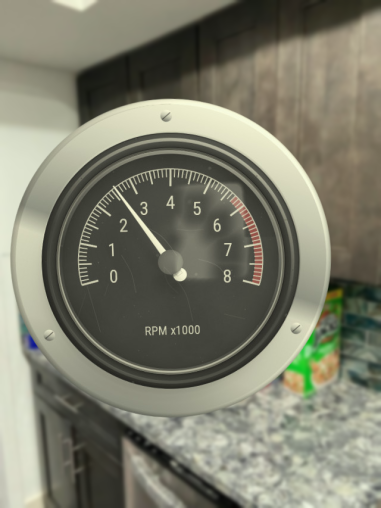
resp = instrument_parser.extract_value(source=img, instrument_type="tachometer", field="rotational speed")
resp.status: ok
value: 2600 rpm
